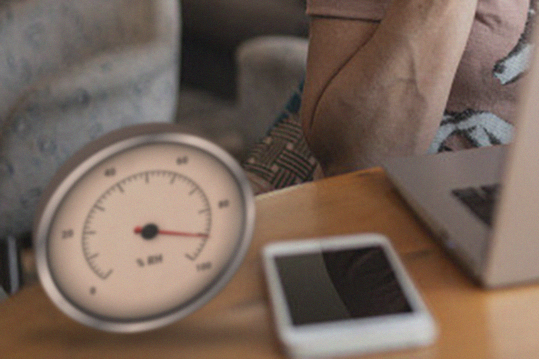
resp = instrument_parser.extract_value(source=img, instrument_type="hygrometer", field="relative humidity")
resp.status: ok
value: 90 %
